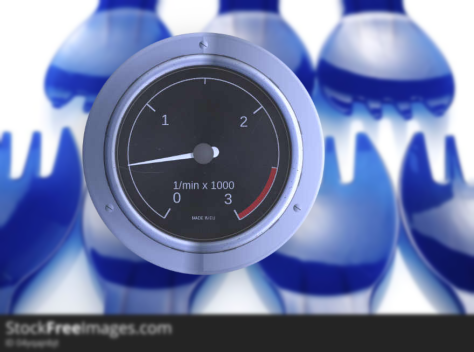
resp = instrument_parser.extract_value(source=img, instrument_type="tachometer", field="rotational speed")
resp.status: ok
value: 500 rpm
